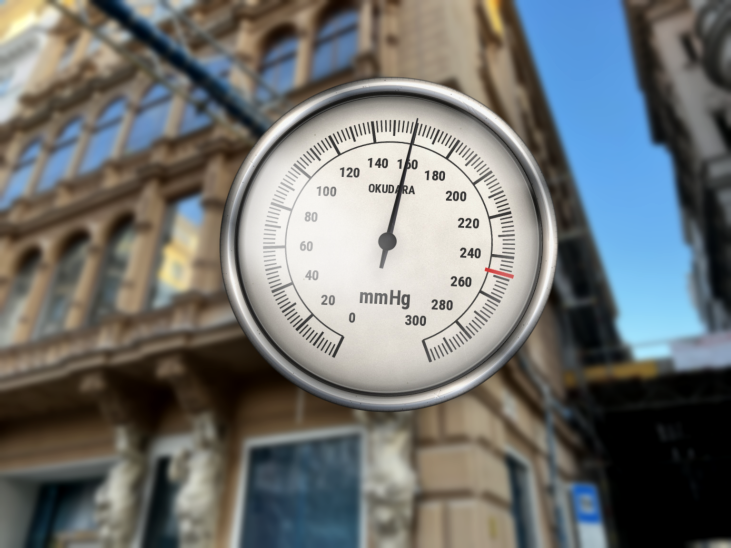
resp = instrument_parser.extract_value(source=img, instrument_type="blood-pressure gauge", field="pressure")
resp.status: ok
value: 160 mmHg
